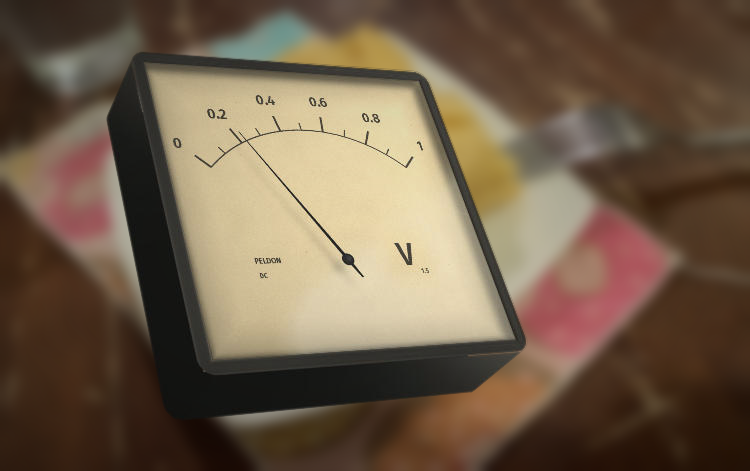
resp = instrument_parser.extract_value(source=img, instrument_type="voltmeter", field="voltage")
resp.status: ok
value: 0.2 V
